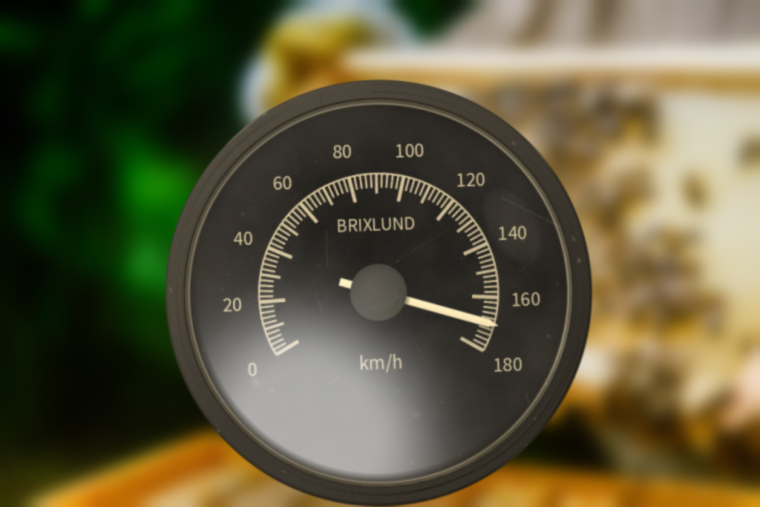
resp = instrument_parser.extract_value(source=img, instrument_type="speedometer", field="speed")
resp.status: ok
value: 170 km/h
